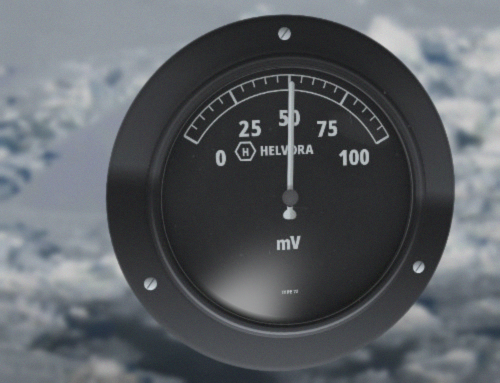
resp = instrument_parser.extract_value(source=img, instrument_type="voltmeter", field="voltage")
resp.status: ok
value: 50 mV
